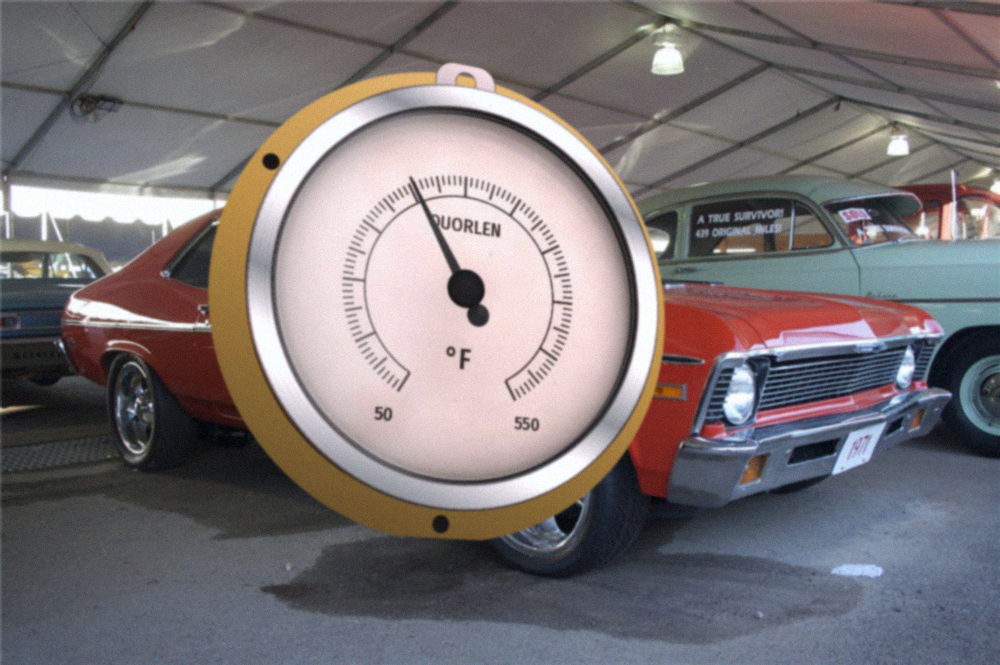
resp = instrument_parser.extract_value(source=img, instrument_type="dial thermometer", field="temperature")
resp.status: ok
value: 250 °F
